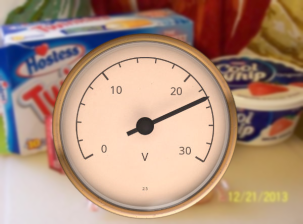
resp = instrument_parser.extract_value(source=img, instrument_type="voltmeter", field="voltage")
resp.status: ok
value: 23 V
